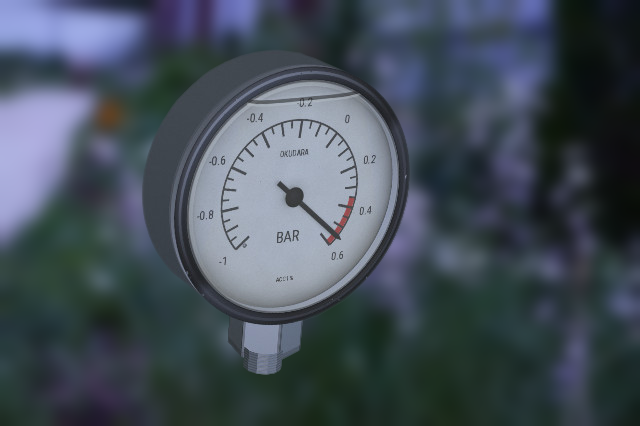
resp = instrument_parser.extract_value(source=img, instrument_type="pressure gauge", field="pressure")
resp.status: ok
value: 0.55 bar
